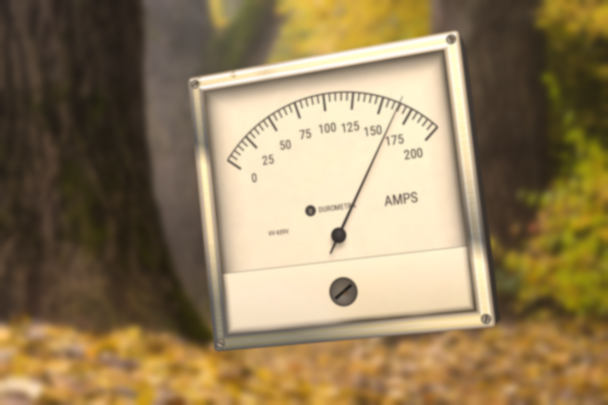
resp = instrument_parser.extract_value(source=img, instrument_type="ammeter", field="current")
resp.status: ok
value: 165 A
